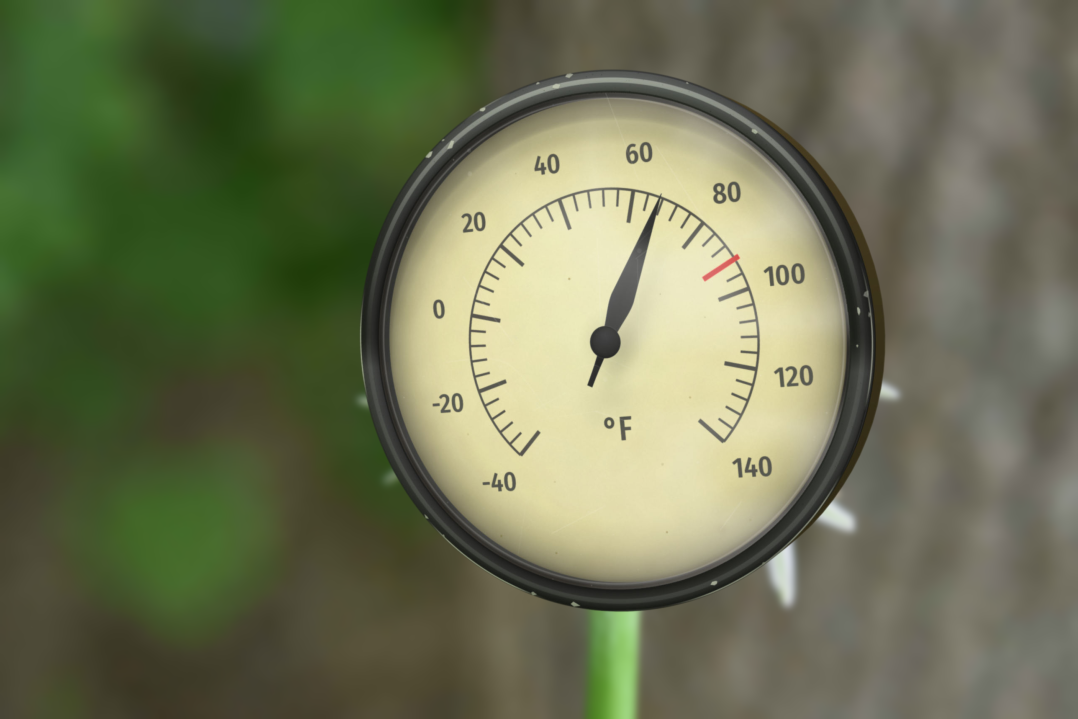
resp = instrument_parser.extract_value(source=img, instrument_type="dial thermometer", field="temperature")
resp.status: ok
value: 68 °F
